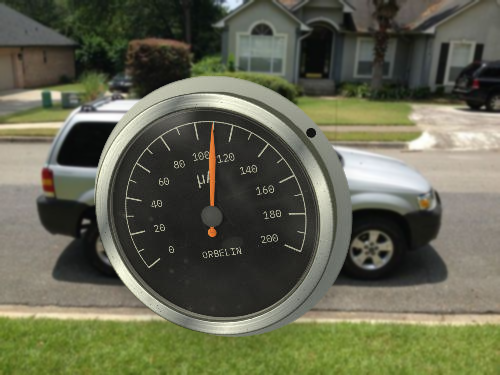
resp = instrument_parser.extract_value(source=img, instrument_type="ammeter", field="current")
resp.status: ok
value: 110 µA
